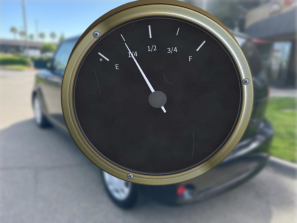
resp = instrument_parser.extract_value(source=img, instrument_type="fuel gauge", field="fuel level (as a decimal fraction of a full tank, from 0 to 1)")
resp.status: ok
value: 0.25
